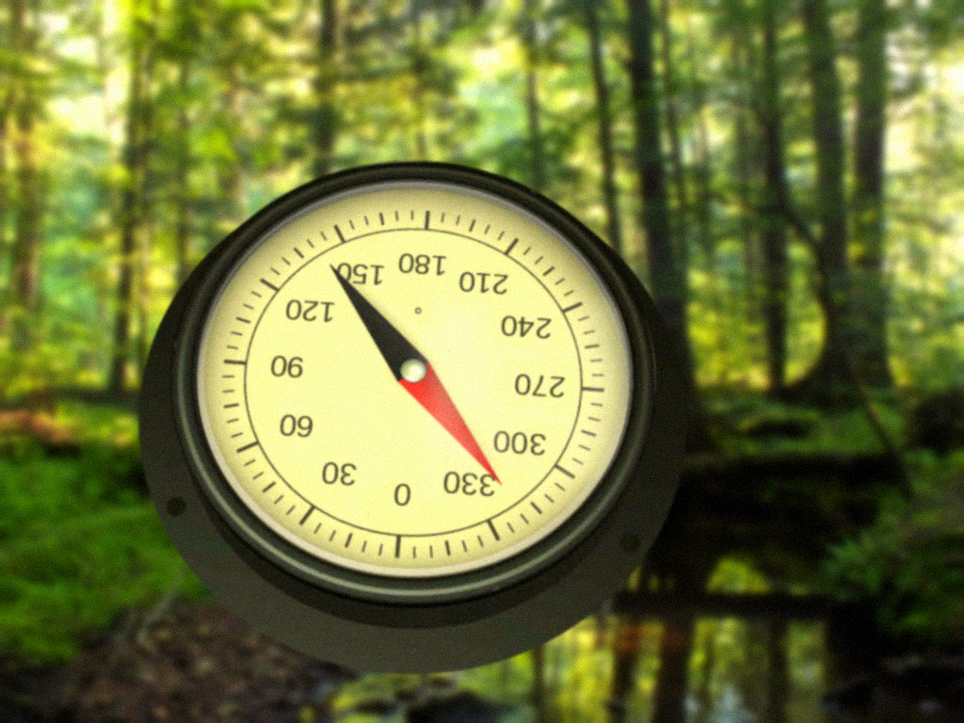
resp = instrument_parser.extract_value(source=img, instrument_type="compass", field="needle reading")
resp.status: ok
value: 320 °
